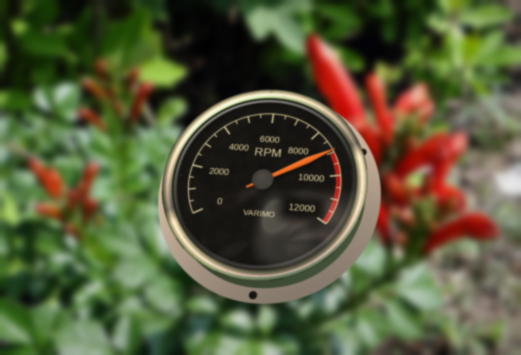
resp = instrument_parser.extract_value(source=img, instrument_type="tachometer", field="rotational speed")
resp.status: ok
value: 9000 rpm
